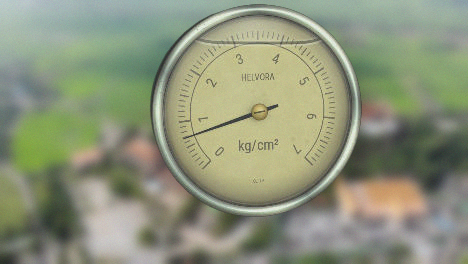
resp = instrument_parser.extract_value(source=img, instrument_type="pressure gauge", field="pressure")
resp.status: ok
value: 0.7 kg/cm²
